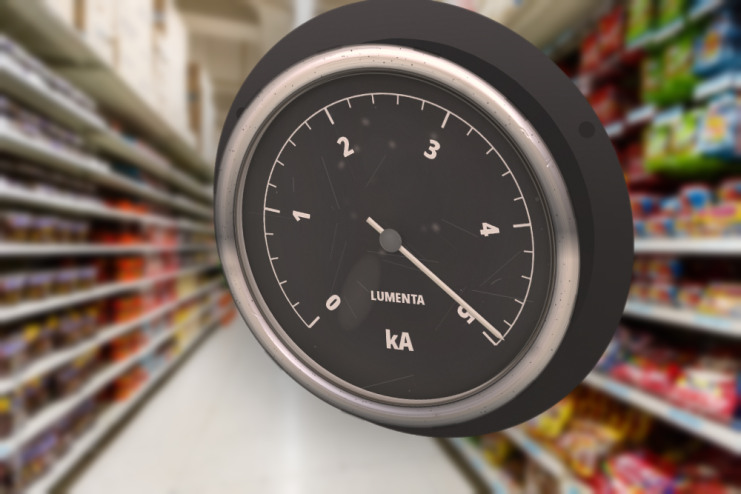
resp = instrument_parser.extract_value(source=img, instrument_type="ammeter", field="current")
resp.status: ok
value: 4.9 kA
